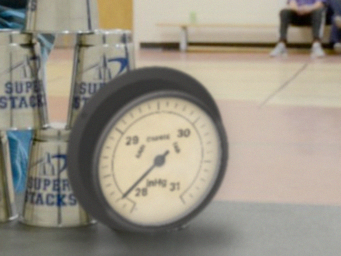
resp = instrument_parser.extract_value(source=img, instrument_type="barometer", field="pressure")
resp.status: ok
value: 28.2 inHg
